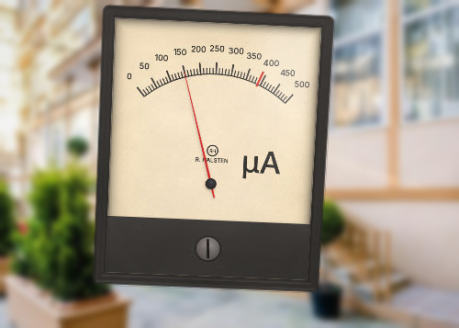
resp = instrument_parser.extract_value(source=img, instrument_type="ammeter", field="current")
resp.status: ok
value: 150 µA
